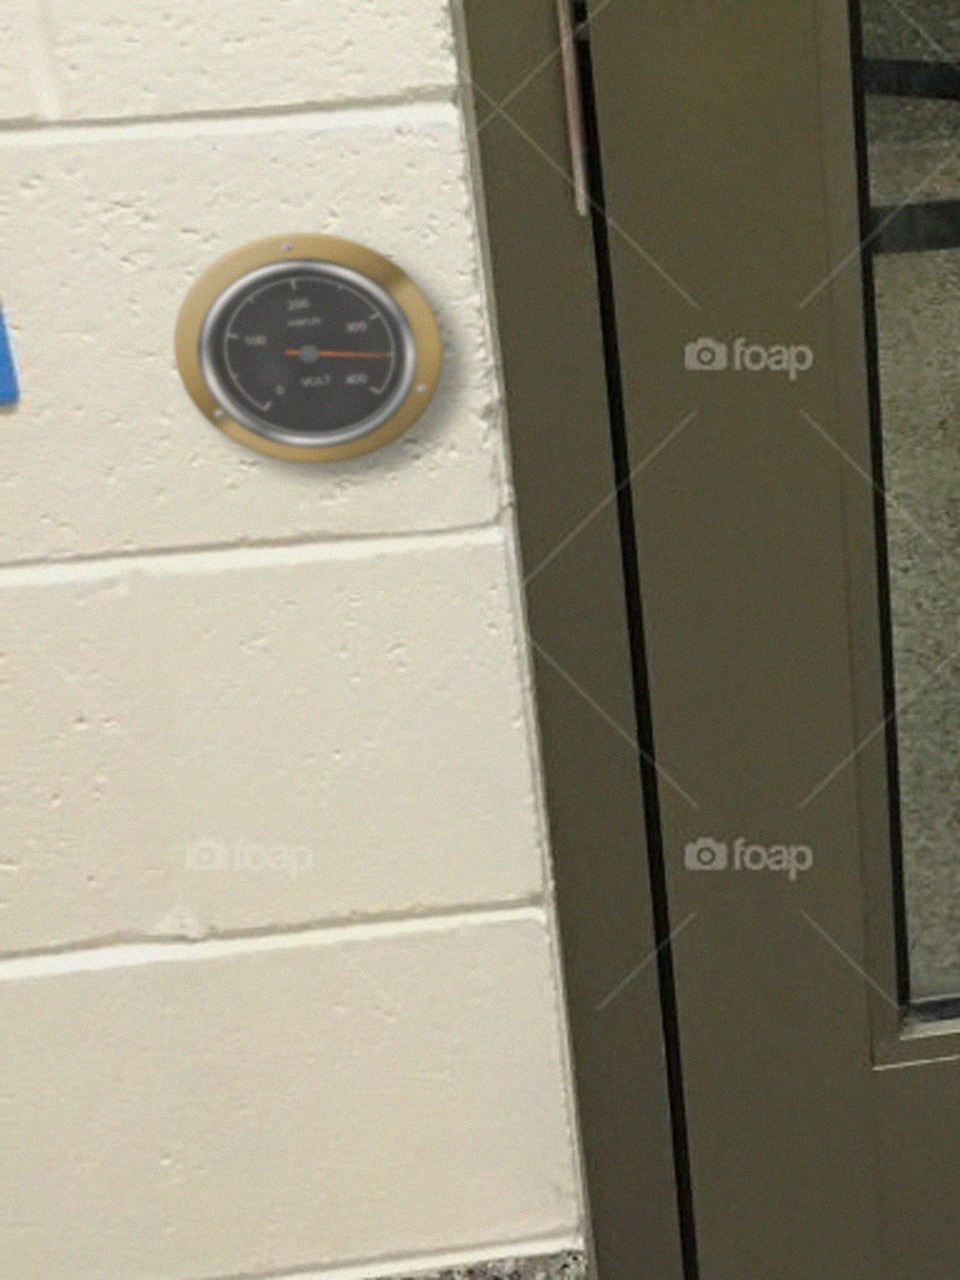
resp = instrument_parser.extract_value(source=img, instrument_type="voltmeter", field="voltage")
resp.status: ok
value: 350 V
